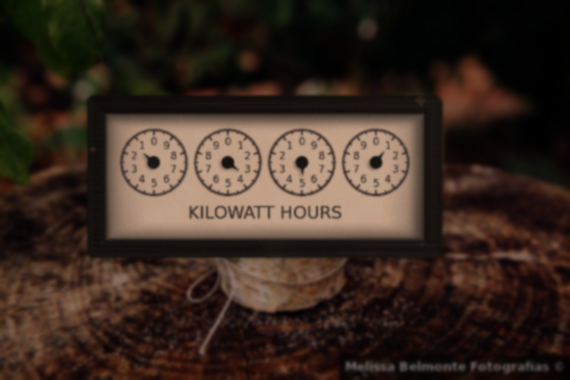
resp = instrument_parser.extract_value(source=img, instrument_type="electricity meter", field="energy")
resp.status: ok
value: 1351 kWh
